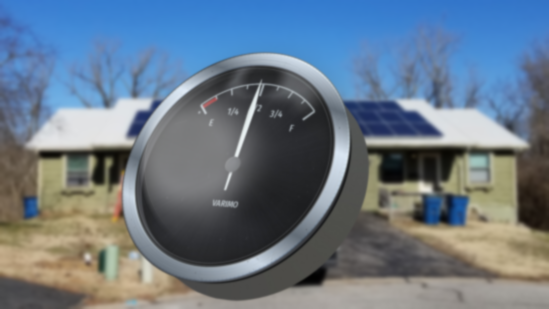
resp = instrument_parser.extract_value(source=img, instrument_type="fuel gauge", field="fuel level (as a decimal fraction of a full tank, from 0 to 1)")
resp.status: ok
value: 0.5
